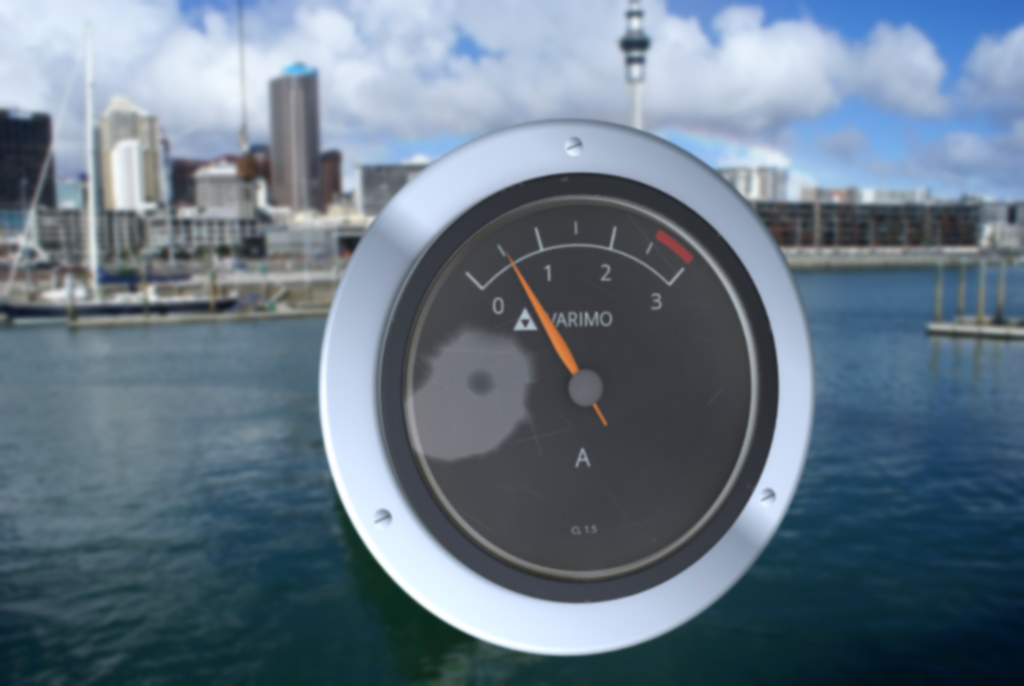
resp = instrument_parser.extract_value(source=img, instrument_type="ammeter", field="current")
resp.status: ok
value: 0.5 A
